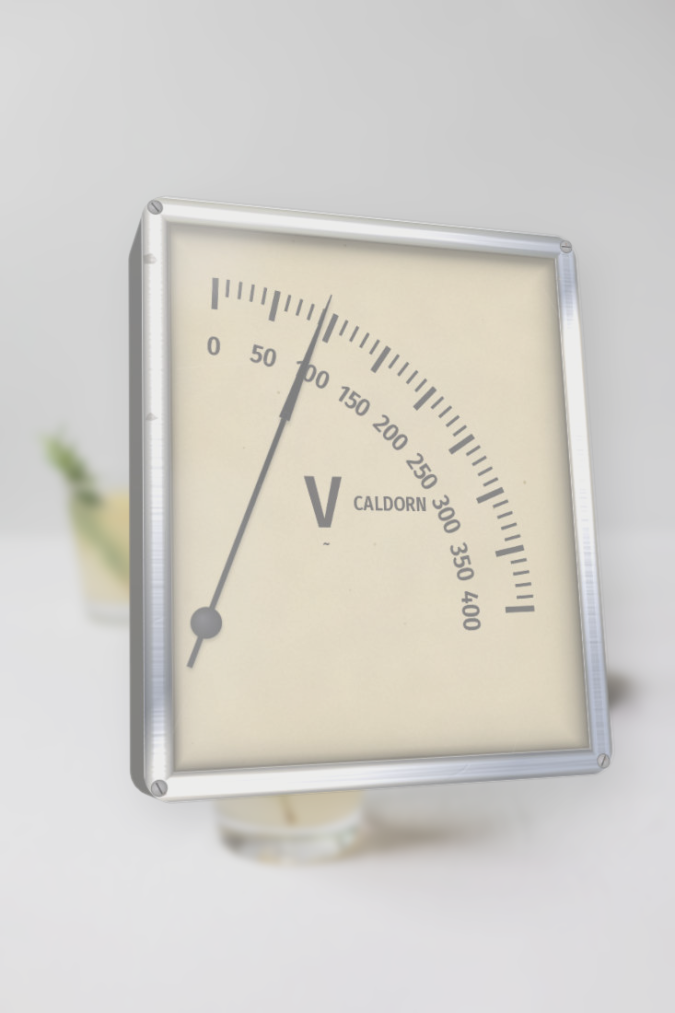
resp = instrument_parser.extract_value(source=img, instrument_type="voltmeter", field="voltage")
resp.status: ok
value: 90 V
